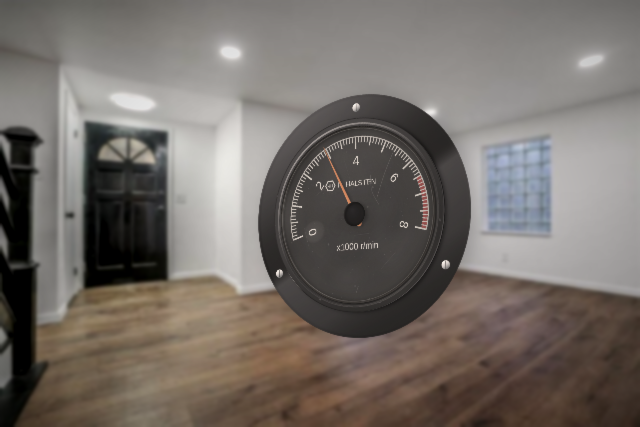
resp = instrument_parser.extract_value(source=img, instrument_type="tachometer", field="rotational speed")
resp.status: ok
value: 3000 rpm
